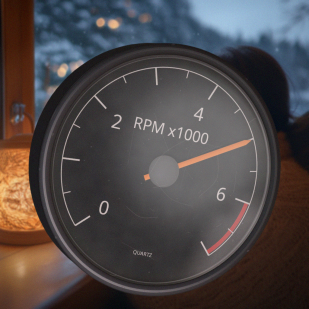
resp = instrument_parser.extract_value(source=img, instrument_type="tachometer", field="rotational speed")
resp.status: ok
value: 5000 rpm
